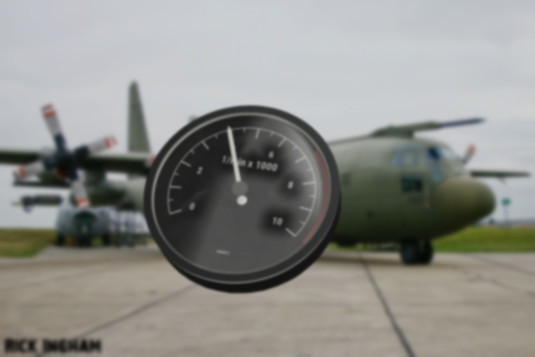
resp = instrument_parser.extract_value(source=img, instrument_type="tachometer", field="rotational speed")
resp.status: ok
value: 4000 rpm
